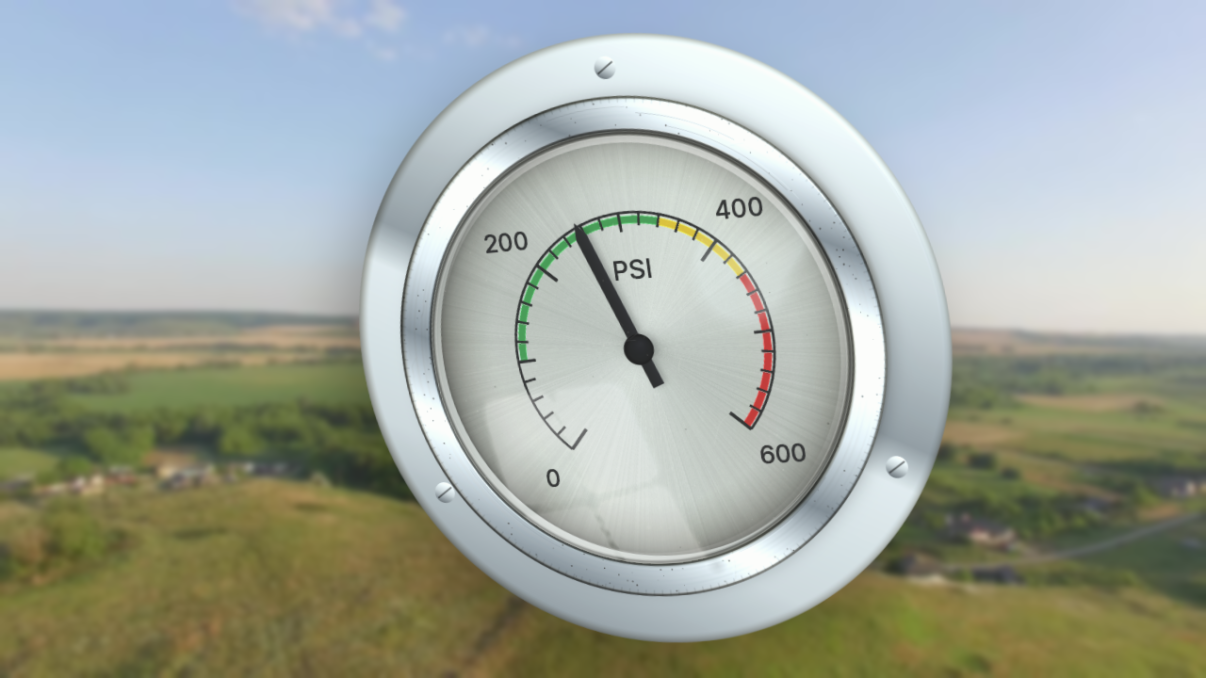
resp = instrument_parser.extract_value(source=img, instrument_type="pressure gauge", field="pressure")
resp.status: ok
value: 260 psi
